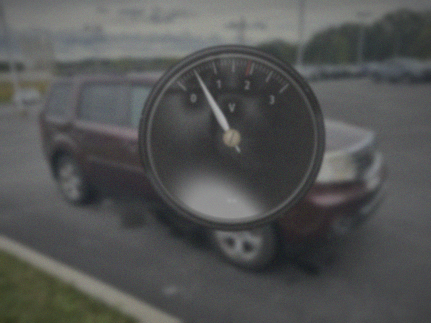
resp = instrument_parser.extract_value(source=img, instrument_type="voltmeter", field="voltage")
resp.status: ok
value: 0.5 V
